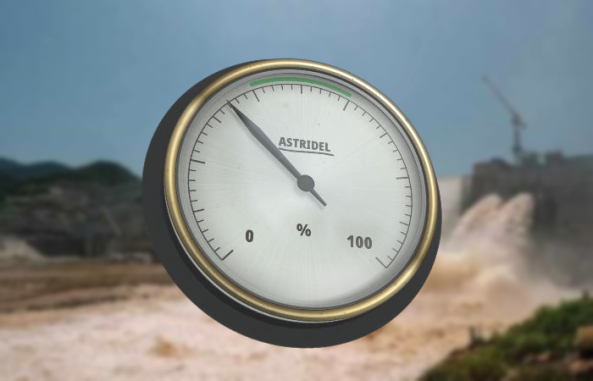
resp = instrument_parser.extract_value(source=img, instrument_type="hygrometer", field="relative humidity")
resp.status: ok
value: 34 %
